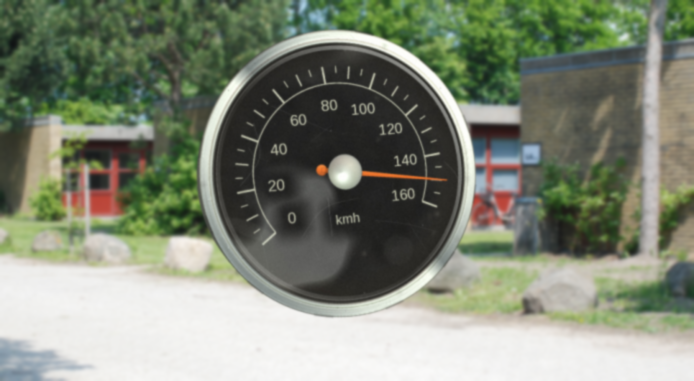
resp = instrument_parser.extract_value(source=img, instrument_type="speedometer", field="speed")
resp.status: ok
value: 150 km/h
